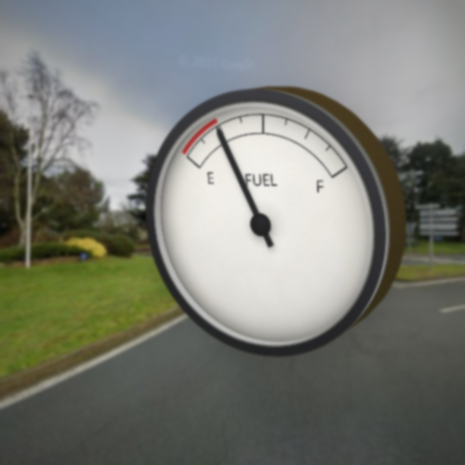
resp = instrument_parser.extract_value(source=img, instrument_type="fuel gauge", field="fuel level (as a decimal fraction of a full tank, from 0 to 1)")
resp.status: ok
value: 0.25
